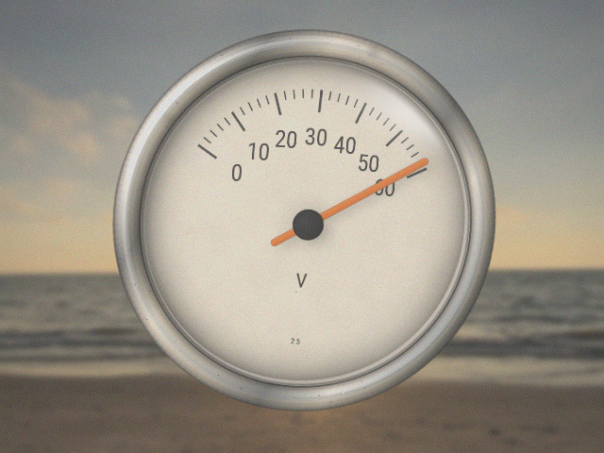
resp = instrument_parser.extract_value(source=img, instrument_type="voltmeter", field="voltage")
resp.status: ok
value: 58 V
